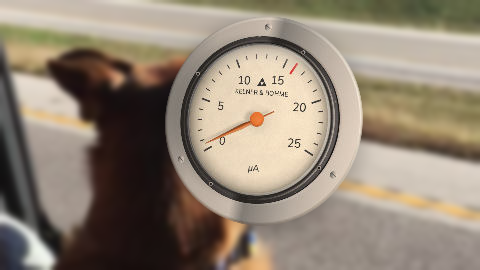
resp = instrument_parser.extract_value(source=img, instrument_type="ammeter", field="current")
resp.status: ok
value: 0.5 µA
